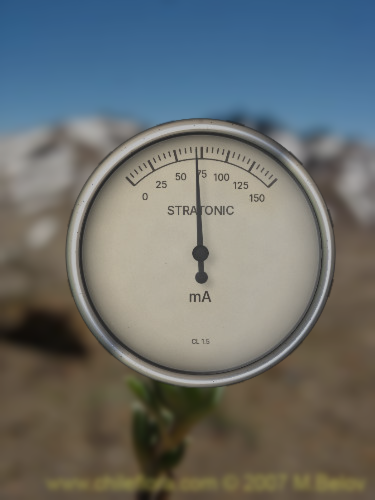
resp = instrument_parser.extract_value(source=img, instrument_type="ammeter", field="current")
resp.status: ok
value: 70 mA
